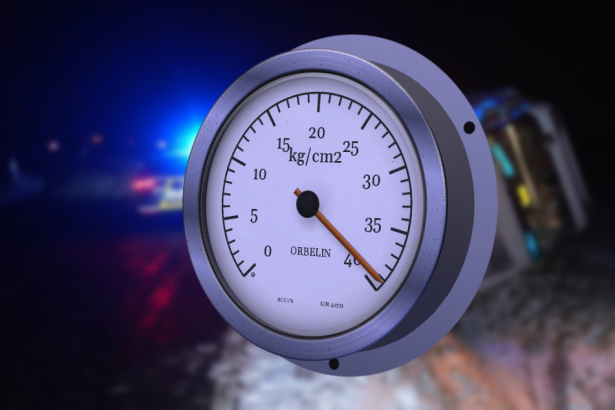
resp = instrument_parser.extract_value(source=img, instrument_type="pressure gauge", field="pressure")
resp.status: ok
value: 39 kg/cm²
